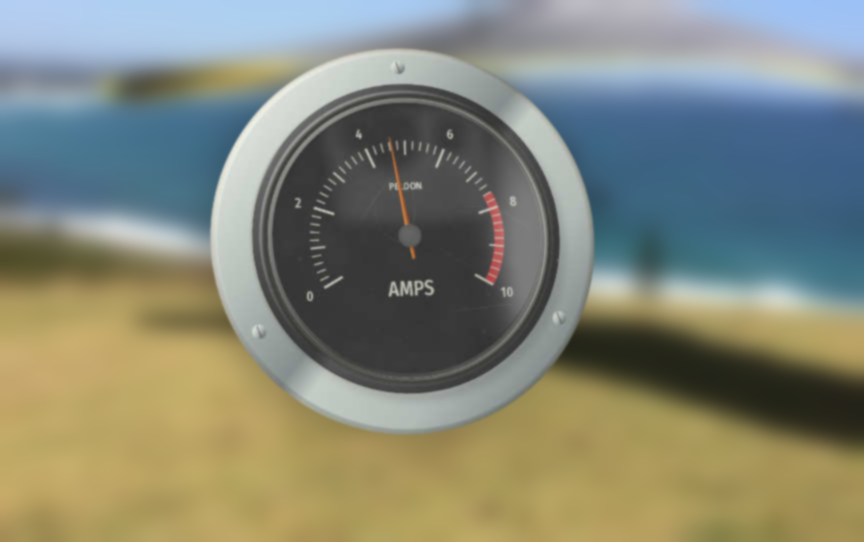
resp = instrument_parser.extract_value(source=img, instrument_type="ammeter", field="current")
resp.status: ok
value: 4.6 A
